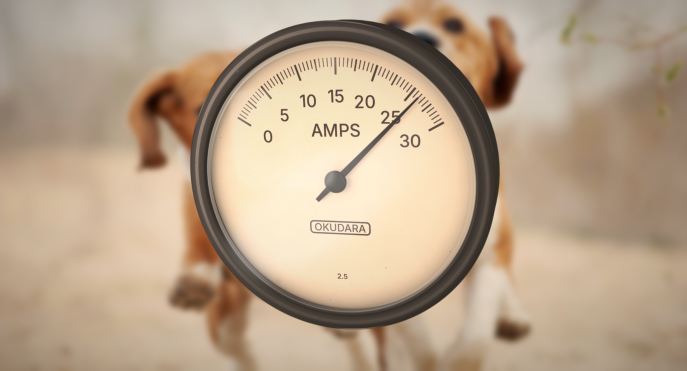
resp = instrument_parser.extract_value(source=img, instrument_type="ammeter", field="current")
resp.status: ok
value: 26 A
